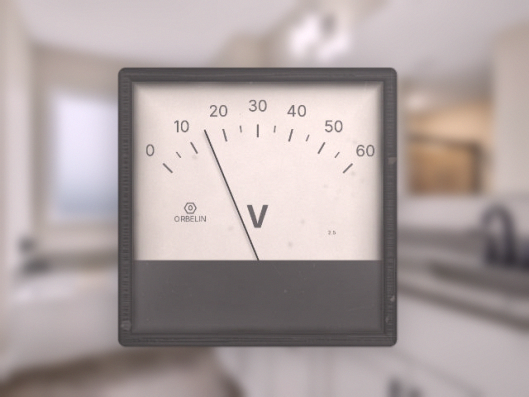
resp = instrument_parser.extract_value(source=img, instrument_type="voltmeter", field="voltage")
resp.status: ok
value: 15 V
